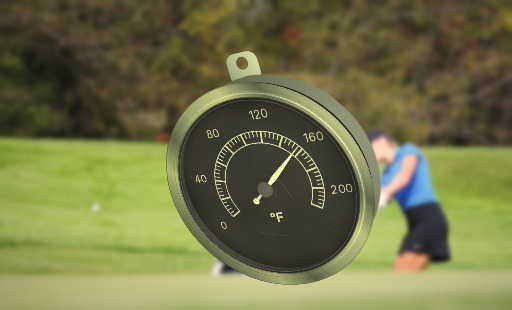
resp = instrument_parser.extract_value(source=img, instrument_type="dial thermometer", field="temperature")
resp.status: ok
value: 156 °F
